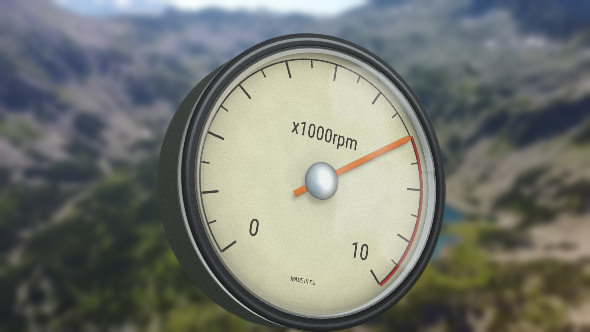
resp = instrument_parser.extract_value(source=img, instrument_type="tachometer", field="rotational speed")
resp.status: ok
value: 7000 rpm
